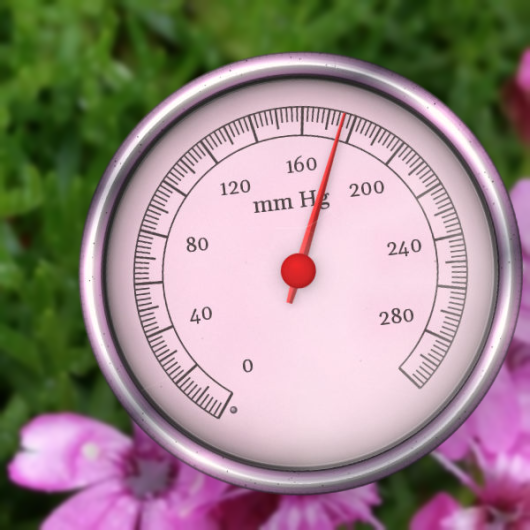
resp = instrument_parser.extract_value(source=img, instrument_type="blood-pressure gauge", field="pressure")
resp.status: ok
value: 176 mmHg
